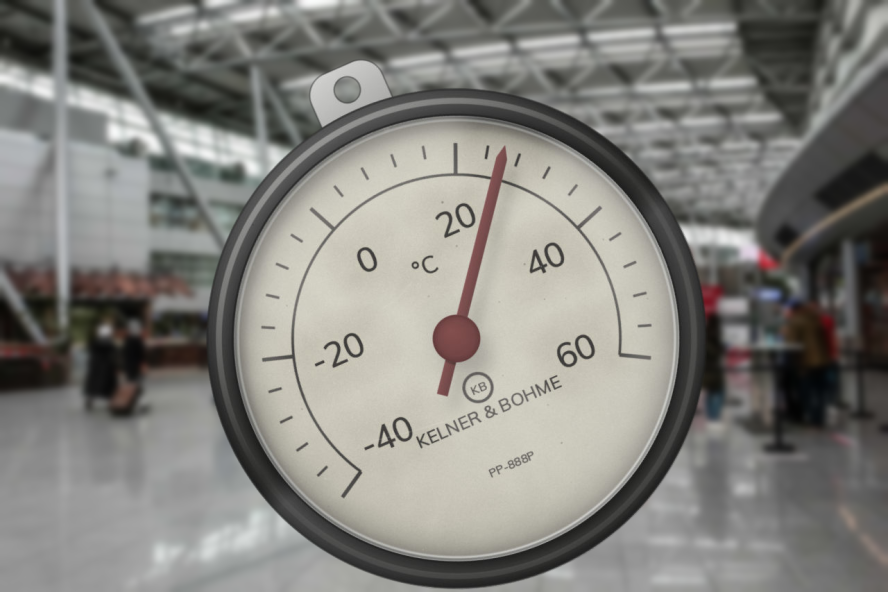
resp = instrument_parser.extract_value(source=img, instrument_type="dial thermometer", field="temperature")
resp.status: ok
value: 26 °C
